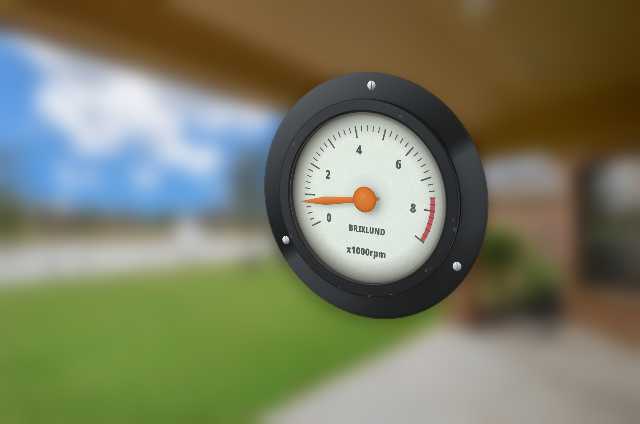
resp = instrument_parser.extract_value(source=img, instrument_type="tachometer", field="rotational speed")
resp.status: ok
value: 800 rpm
